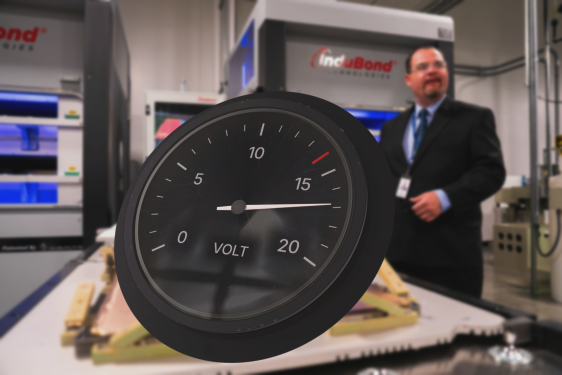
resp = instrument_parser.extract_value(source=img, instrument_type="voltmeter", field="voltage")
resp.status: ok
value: 17 V
